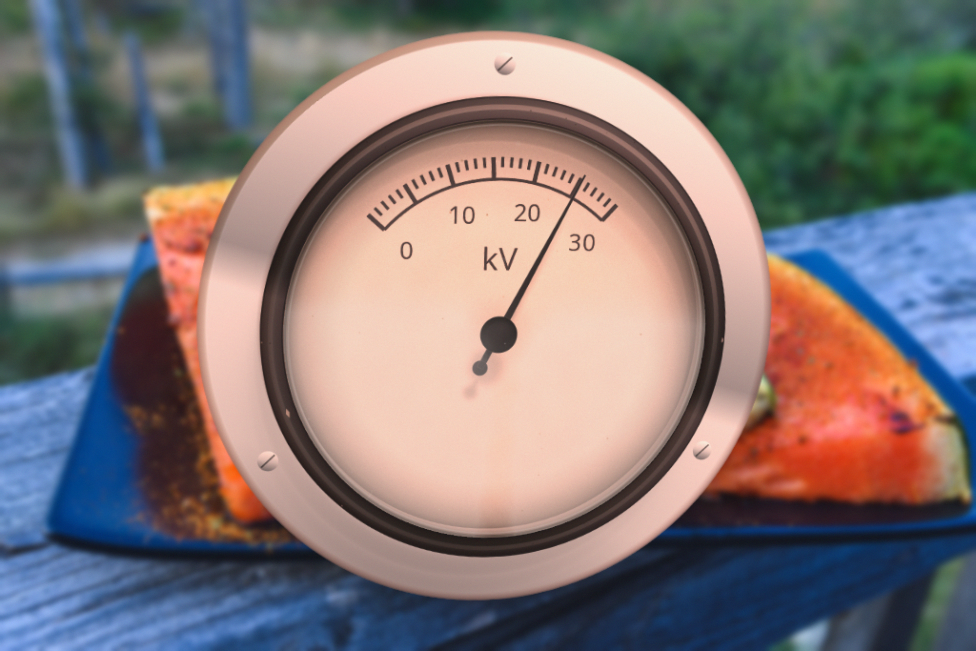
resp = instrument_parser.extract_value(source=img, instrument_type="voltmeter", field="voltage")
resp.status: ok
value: 25 kV
